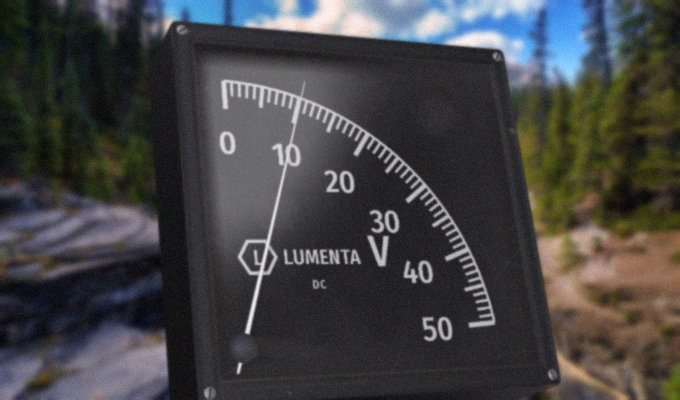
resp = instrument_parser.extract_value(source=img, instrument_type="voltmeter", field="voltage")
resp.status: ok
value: 10 V
